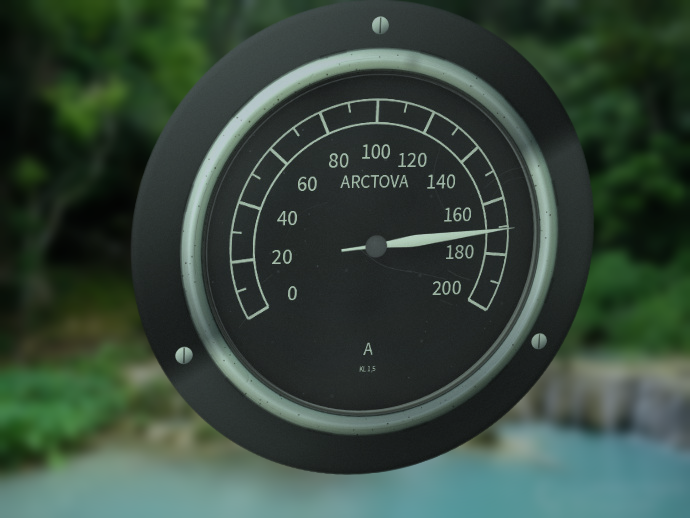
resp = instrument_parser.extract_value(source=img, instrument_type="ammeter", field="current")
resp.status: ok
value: 170 A
